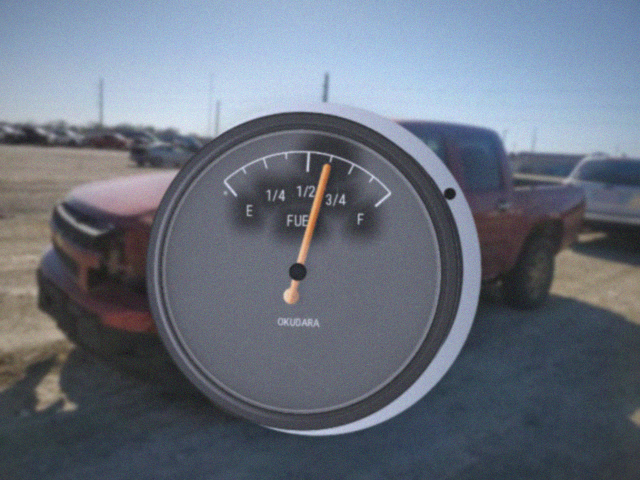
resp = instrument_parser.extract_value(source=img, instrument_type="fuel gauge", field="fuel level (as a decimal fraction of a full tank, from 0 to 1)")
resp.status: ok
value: 0.625
